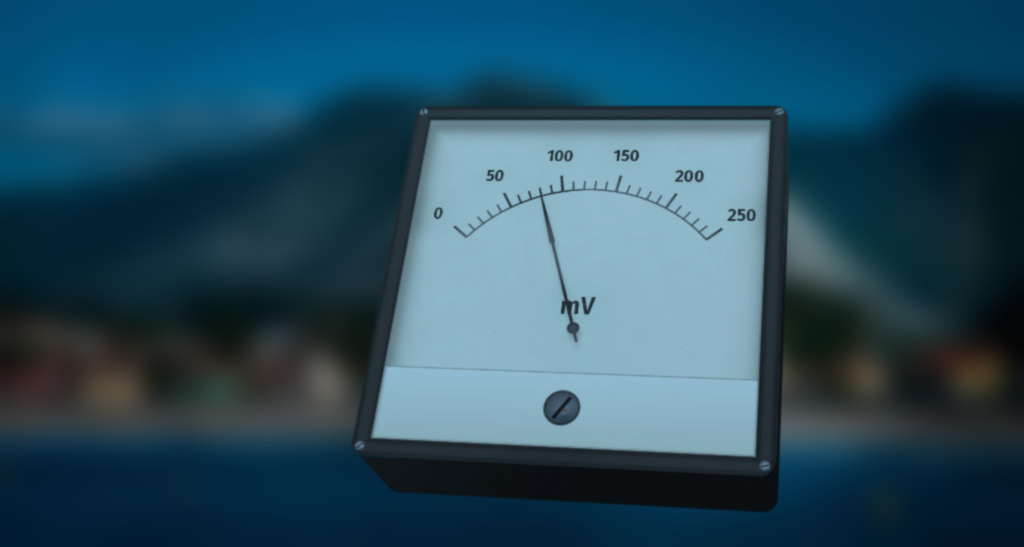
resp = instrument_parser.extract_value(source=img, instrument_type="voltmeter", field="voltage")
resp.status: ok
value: 80 mV
